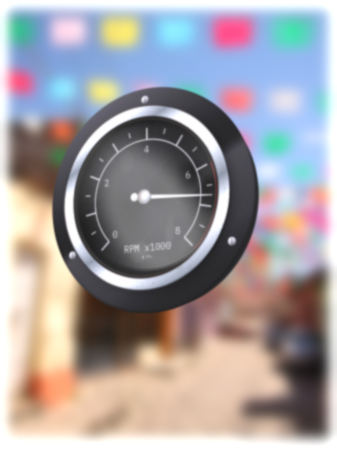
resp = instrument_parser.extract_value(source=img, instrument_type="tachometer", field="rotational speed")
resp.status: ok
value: 6750 rpm
